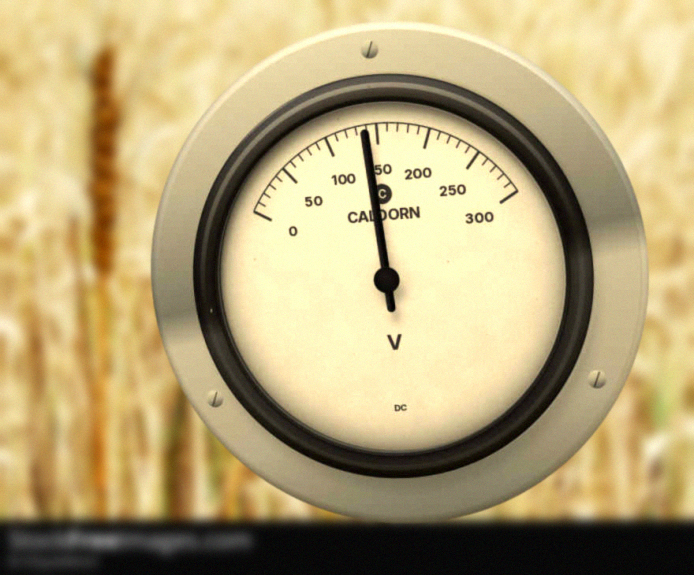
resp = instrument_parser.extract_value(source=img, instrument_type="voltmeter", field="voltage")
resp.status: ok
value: 140 V
